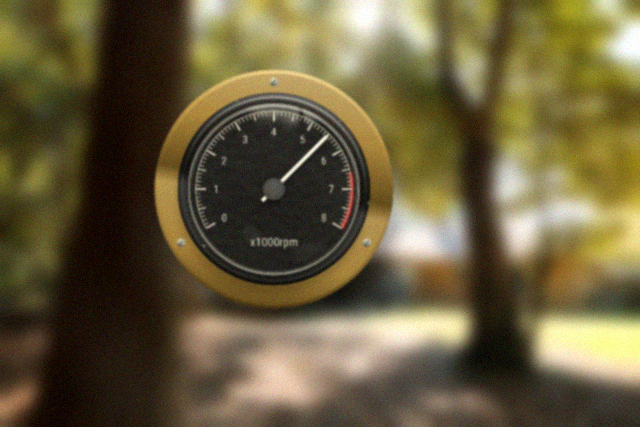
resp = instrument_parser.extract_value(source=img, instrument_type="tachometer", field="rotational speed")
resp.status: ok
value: 5500 rpm
